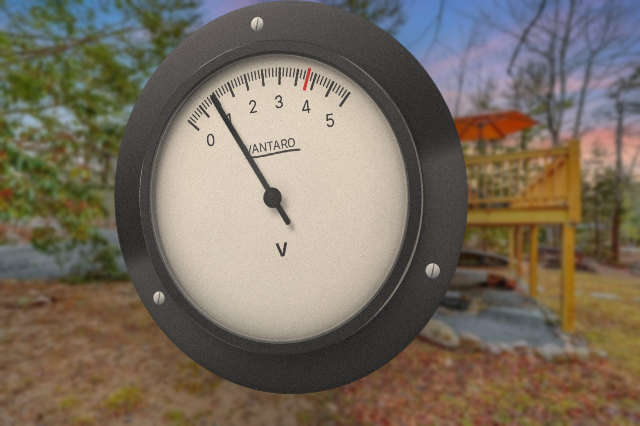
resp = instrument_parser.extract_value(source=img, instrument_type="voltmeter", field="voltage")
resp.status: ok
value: 1 V
